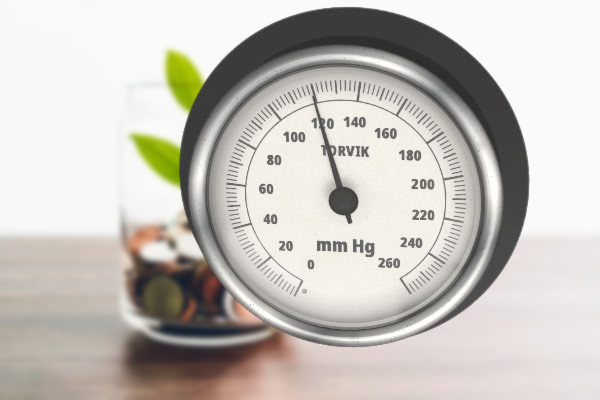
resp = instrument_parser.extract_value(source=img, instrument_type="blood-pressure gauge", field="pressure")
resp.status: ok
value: 120 mmHg
